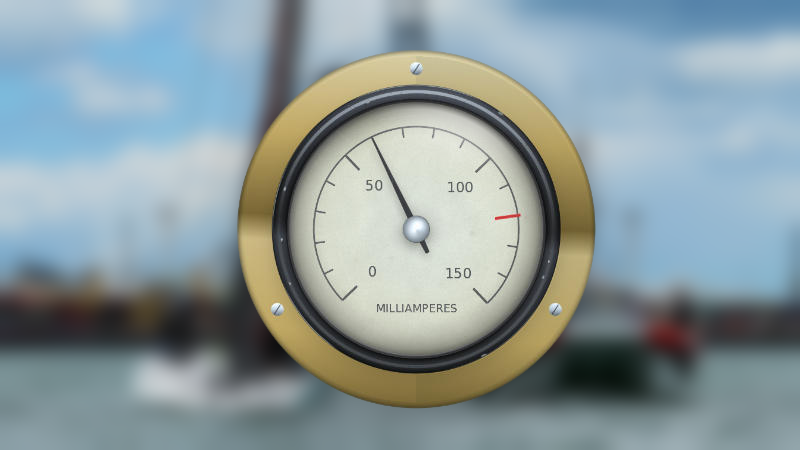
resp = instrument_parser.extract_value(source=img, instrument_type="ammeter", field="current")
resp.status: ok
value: 60 mA
